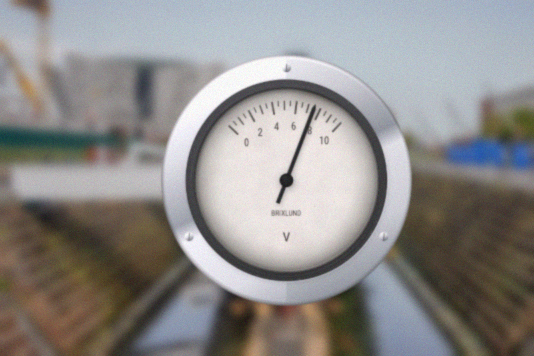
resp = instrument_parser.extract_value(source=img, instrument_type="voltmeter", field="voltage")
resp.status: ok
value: 7.5 V
